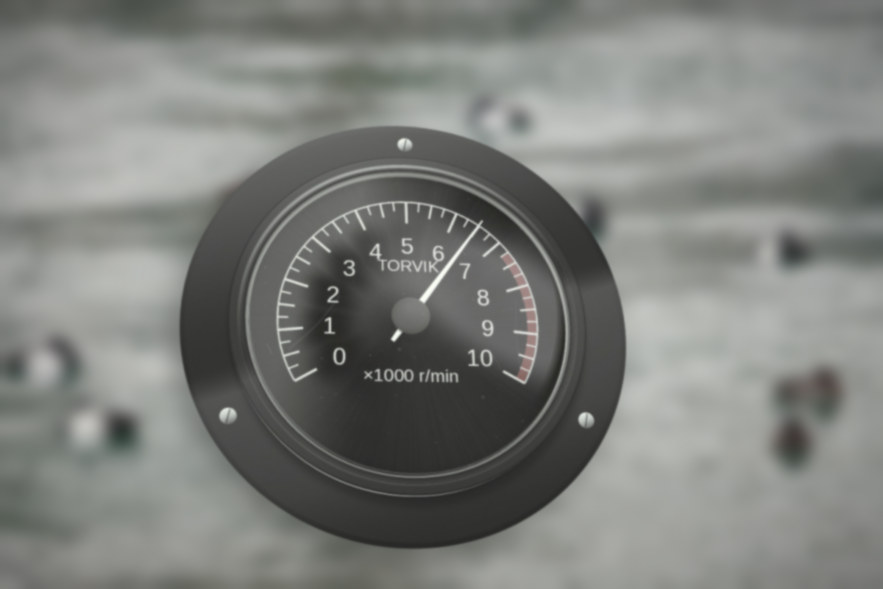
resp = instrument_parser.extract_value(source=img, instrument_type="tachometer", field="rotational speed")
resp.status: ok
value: 6500 rpm
